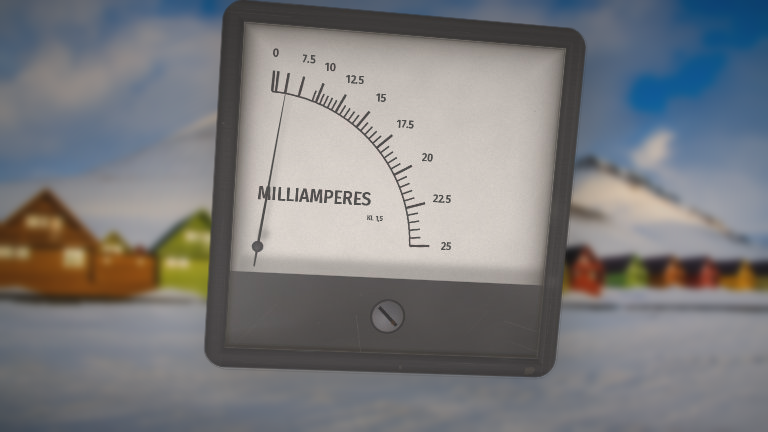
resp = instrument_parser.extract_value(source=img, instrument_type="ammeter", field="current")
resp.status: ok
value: 5 mA
